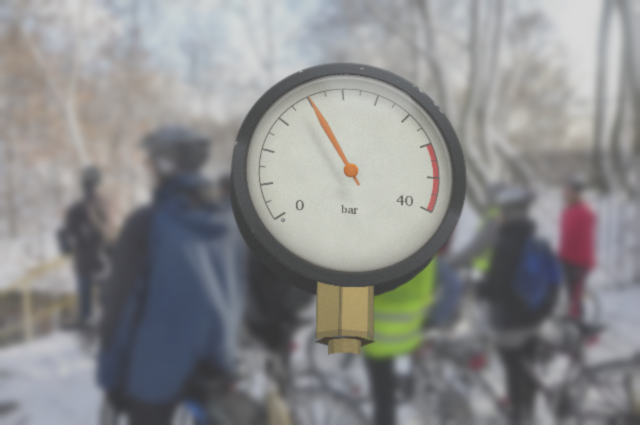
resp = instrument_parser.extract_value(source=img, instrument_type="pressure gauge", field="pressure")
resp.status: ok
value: 16 bar
